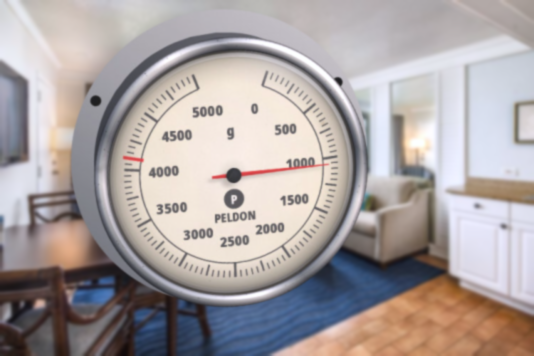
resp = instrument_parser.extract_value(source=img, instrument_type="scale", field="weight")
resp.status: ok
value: 1050 g
